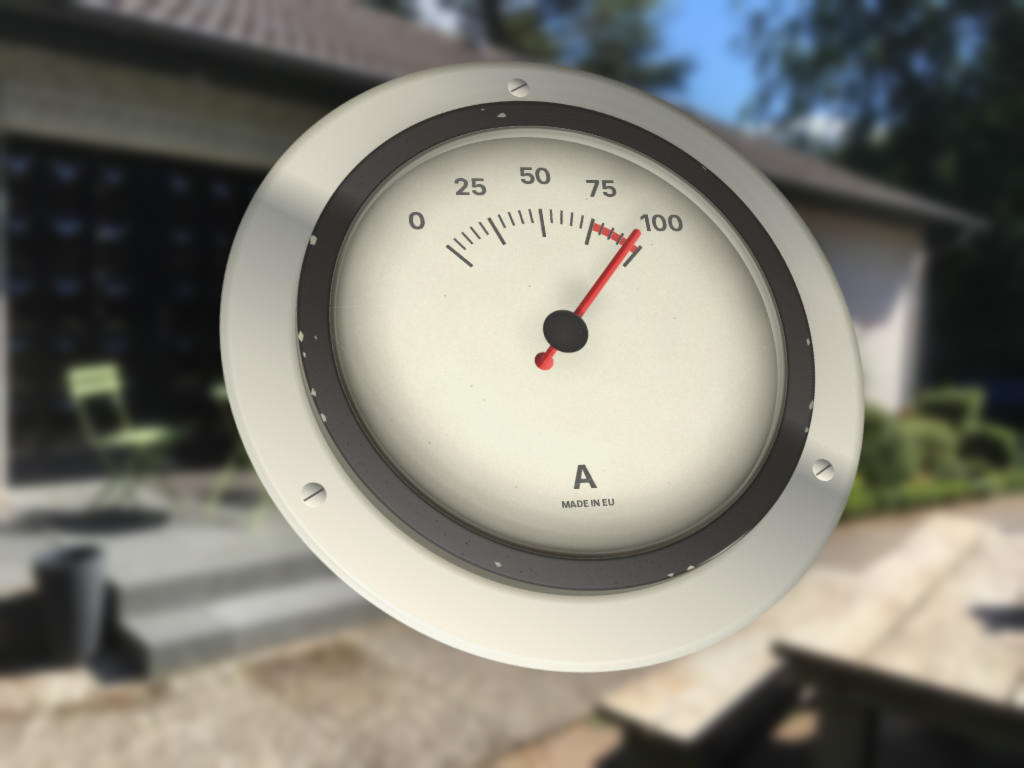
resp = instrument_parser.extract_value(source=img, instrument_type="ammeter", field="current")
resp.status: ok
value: 95 A
